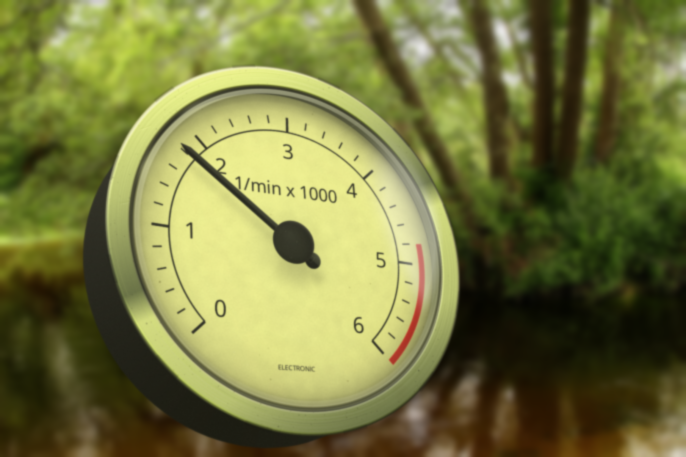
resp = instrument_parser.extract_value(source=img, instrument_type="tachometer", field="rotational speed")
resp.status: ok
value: 1800 rpm
